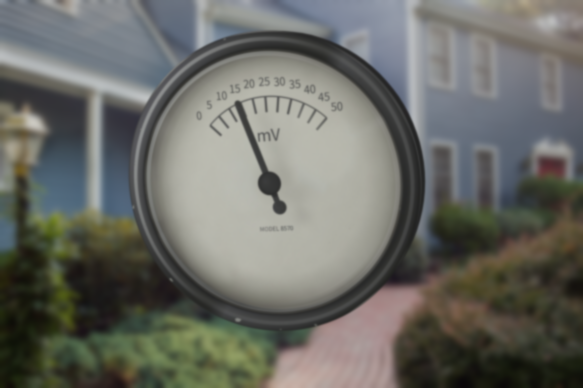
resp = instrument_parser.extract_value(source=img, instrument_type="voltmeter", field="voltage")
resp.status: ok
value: 15 mV
